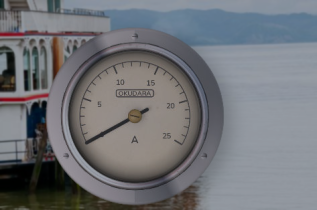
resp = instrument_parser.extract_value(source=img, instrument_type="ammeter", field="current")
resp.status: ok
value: 0 A
